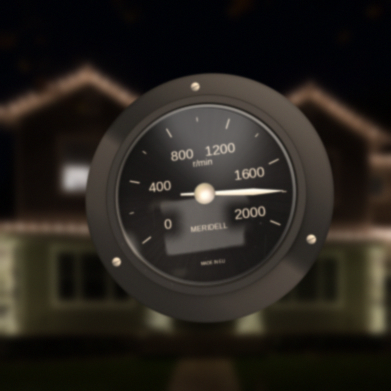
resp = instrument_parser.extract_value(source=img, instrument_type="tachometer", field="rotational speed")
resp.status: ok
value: 1800 rpm
